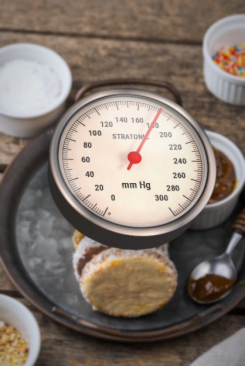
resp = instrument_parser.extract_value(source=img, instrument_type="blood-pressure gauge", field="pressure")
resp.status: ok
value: 180 mmHg
